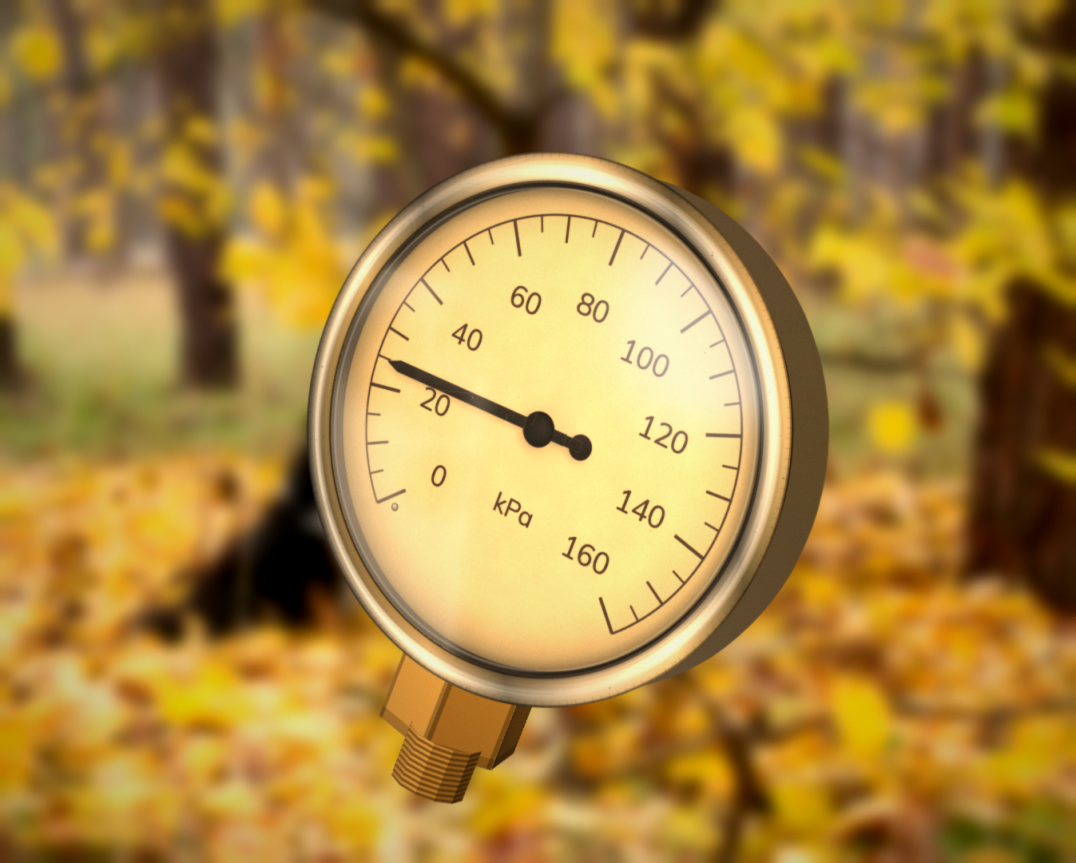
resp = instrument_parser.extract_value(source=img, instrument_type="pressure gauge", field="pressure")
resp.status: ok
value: 25 kPa
